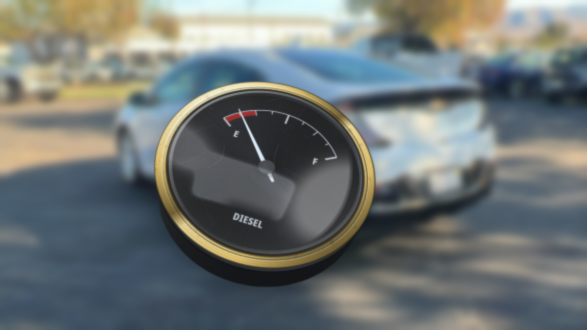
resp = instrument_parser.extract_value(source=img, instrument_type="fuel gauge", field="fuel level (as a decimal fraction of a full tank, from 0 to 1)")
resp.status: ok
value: 0.125
